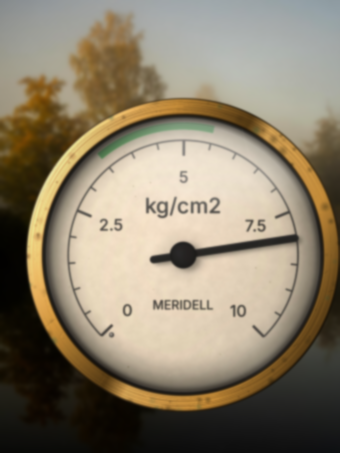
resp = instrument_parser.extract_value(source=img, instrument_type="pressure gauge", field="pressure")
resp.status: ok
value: 8 kg/cm²
